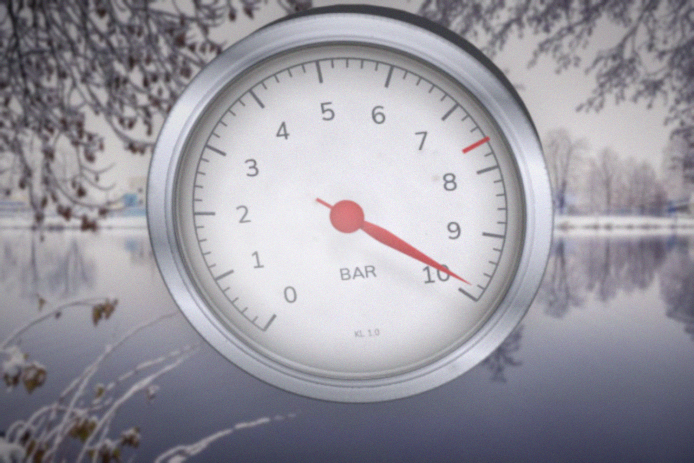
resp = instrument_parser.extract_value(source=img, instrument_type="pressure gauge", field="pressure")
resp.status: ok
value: 9.8 bar
